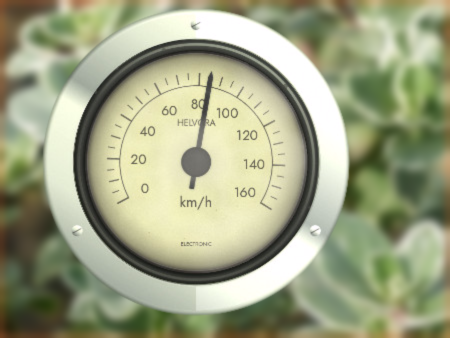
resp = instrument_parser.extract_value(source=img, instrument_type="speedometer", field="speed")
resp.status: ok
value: 85 km/h
